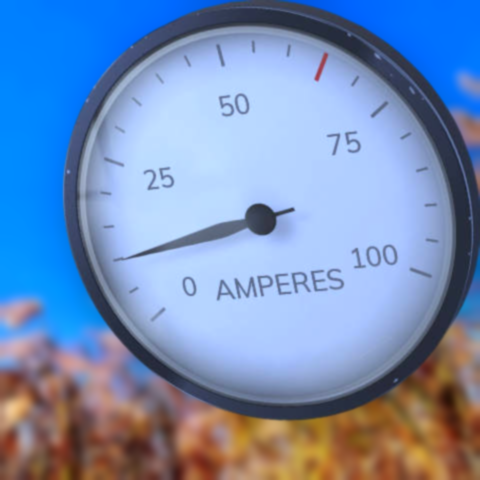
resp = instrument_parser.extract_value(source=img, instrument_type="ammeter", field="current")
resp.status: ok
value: 10 A
